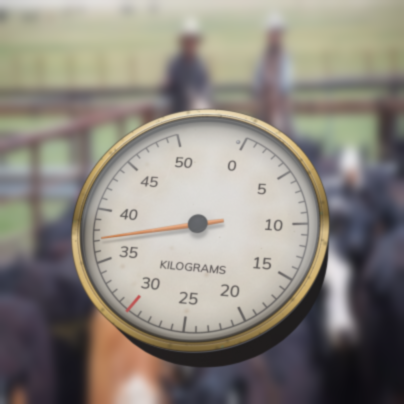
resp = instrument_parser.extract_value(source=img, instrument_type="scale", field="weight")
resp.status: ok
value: 37 kg
